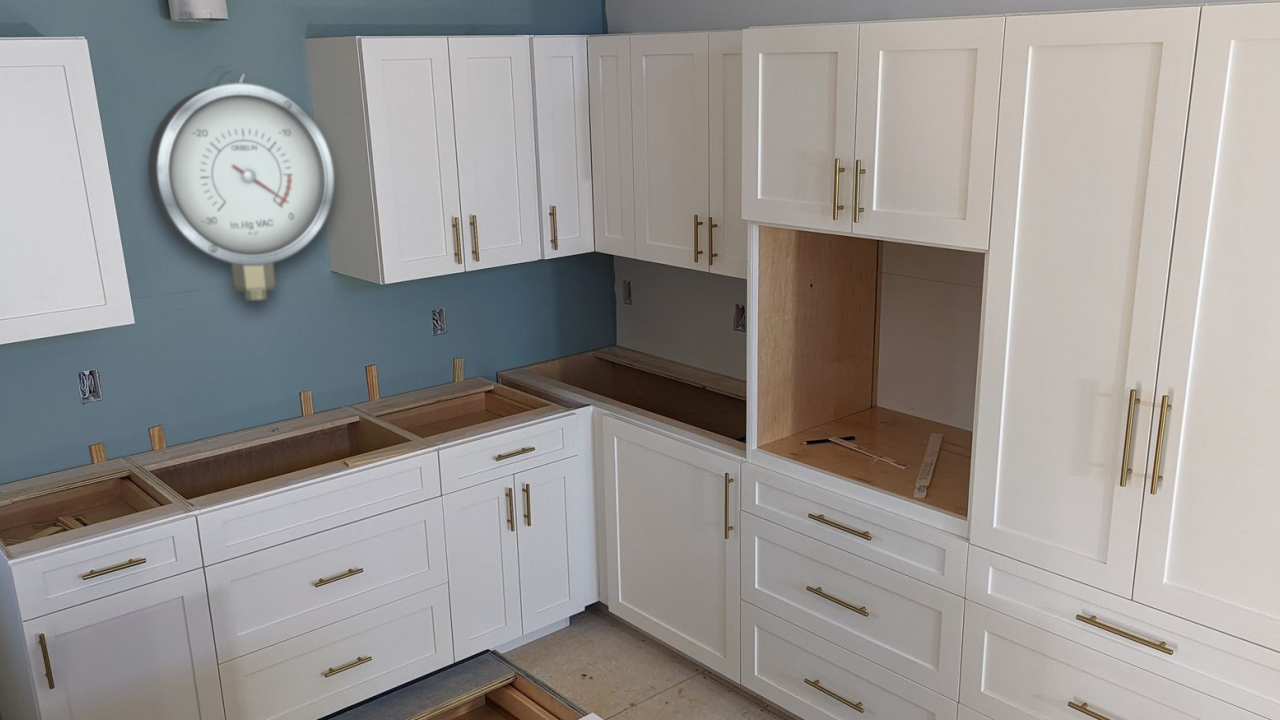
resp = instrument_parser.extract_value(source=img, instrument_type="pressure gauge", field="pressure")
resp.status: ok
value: -1 inHg
